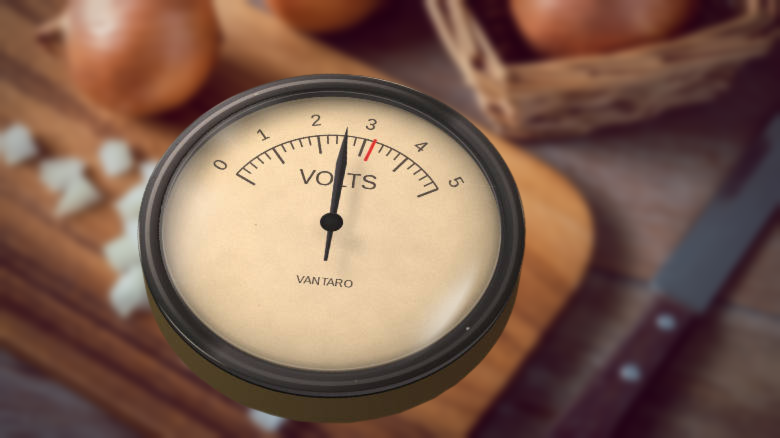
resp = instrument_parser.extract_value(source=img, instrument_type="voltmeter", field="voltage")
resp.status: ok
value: 2.6 V
